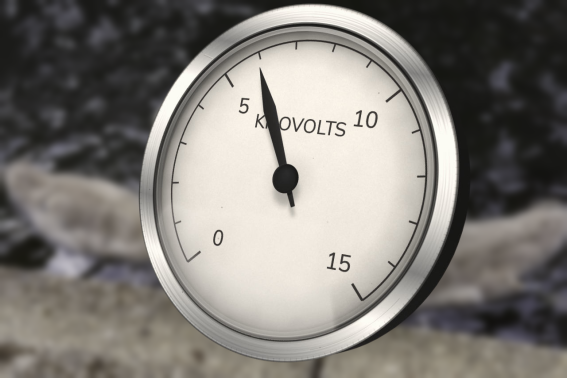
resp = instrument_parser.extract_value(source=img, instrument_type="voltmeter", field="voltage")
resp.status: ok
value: 6 kV
